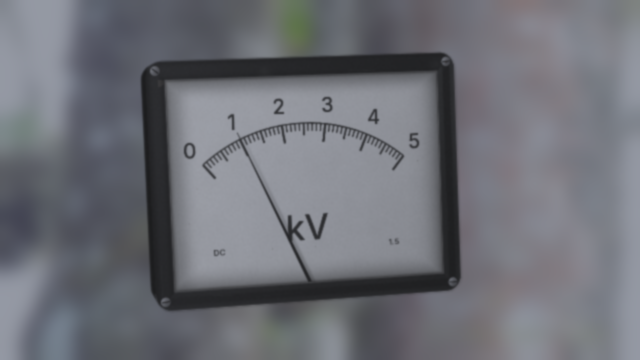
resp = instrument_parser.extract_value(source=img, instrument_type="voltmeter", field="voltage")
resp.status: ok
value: 1 kV
